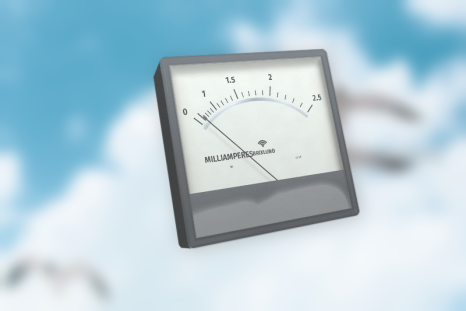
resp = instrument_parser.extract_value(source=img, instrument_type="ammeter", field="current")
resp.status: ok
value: 0.5 mA
